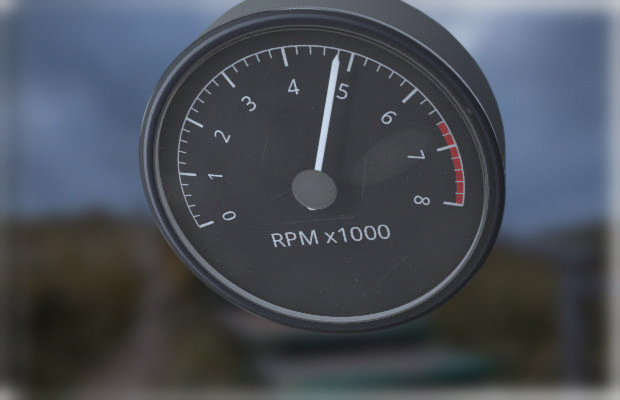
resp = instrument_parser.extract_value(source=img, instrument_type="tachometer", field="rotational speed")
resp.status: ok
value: 4800 rpm
